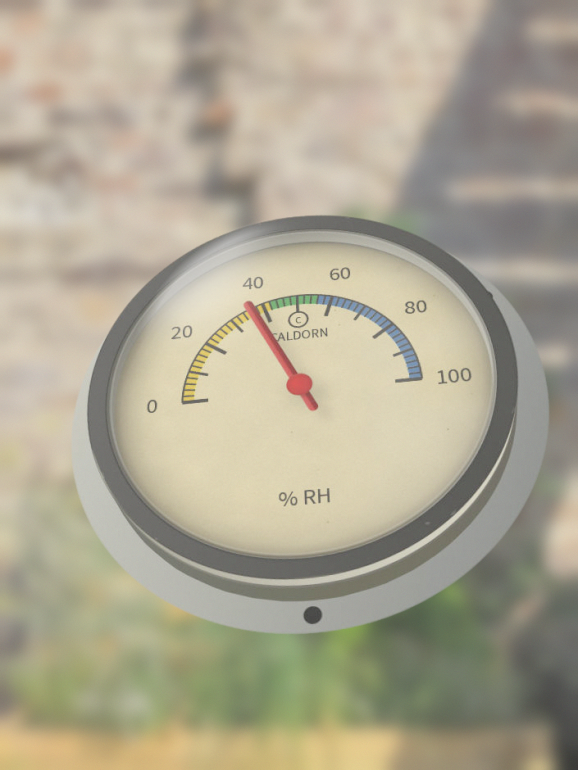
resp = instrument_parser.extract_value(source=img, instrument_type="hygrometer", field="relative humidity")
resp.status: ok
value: 36 %
